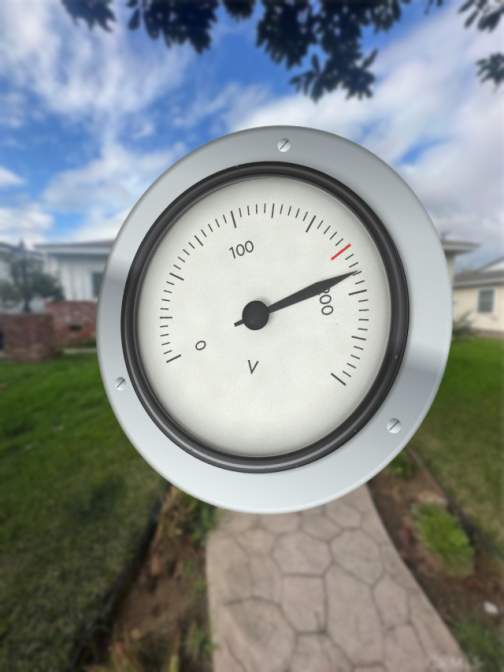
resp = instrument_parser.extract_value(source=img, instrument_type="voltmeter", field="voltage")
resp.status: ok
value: 190 V
